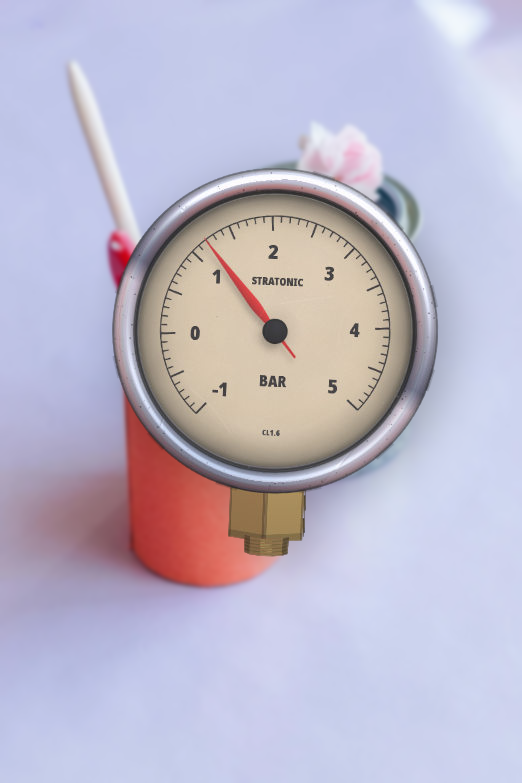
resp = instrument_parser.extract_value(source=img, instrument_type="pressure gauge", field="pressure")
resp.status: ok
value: 1.2 bar
